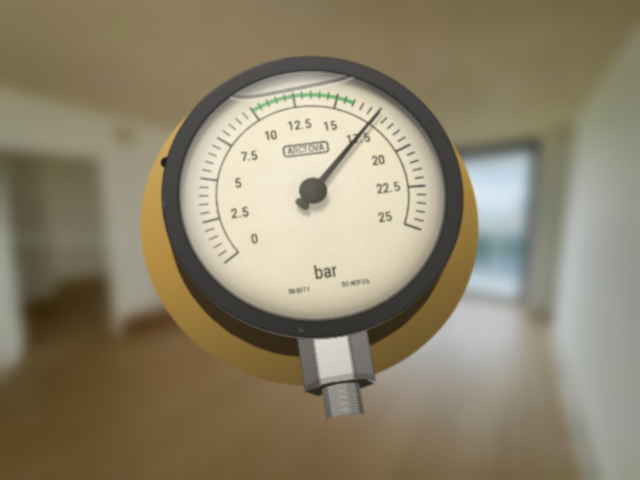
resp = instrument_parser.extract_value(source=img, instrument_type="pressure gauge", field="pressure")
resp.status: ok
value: 17.5 bar
